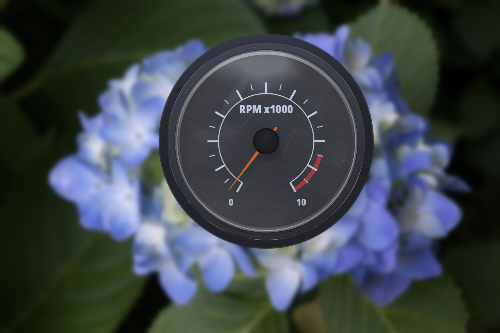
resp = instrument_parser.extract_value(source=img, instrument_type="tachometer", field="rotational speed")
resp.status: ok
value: 250 rpm
